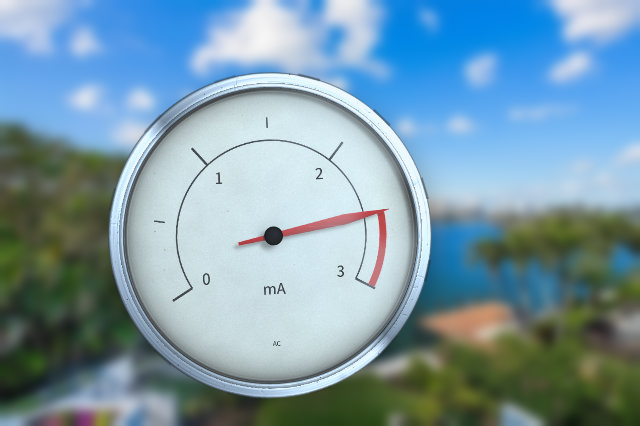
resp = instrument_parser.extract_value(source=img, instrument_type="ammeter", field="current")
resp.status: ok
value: 2.5 mA
